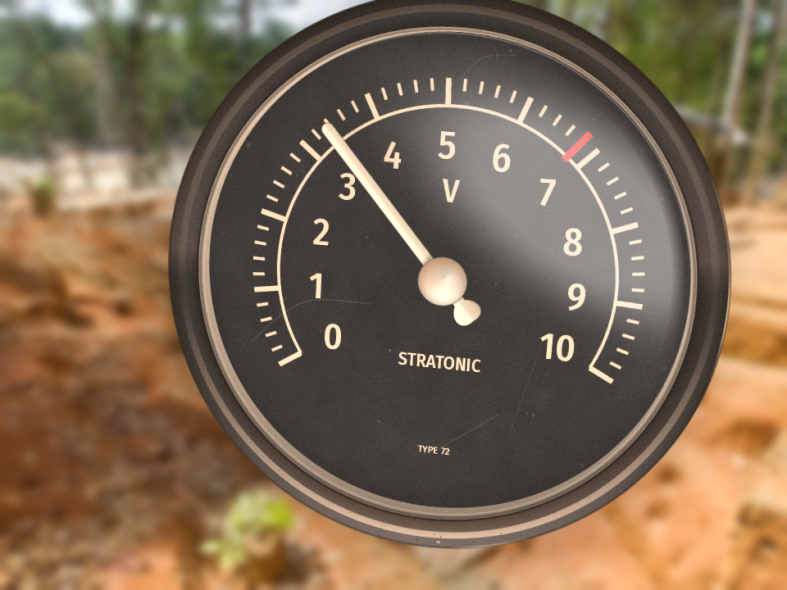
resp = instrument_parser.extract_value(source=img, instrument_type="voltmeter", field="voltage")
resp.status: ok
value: 3.4 V
